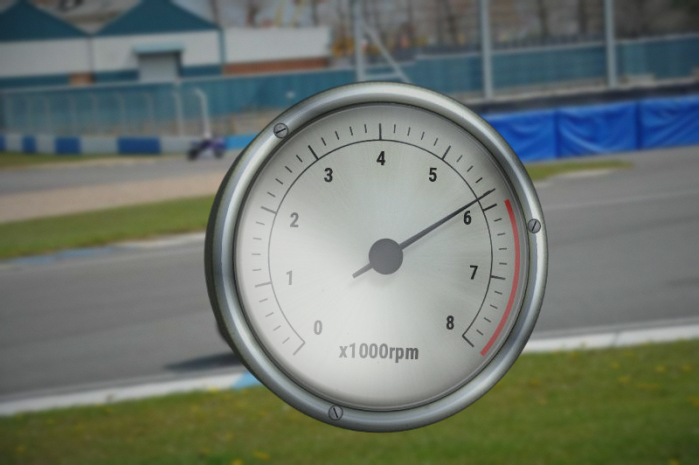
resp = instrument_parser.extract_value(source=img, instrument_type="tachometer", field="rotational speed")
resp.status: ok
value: 5800 rpm
